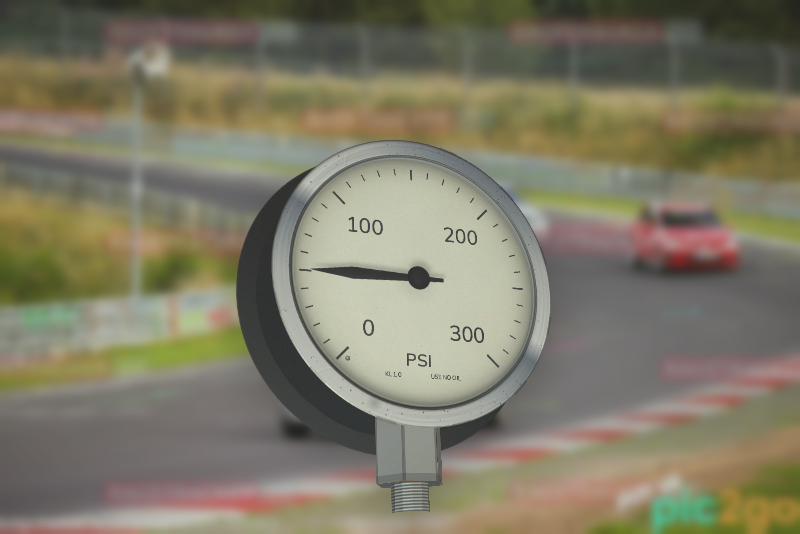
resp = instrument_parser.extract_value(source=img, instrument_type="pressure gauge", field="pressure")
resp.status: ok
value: 50 psi
